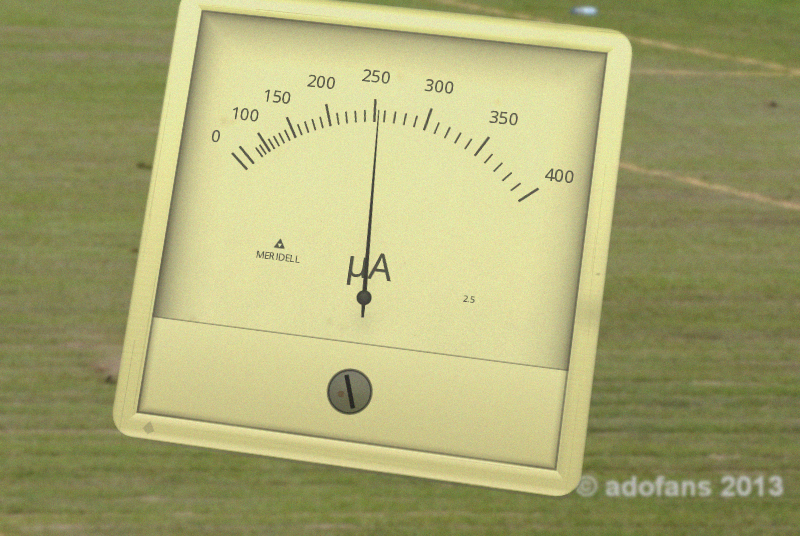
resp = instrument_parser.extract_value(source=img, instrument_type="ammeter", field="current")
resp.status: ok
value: 255 µA
